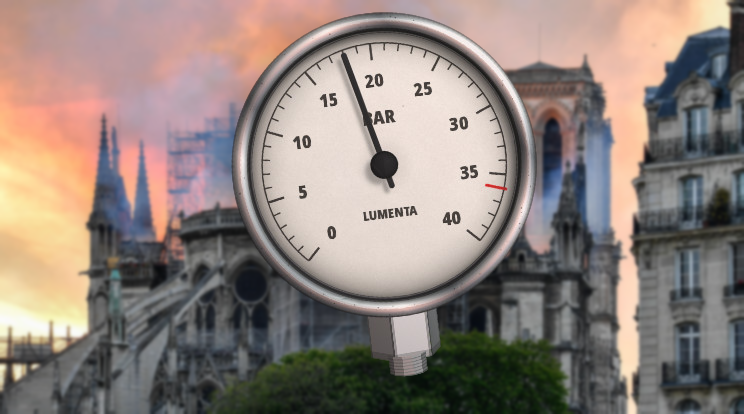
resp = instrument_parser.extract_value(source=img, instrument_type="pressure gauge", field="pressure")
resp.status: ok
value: 18 bar
